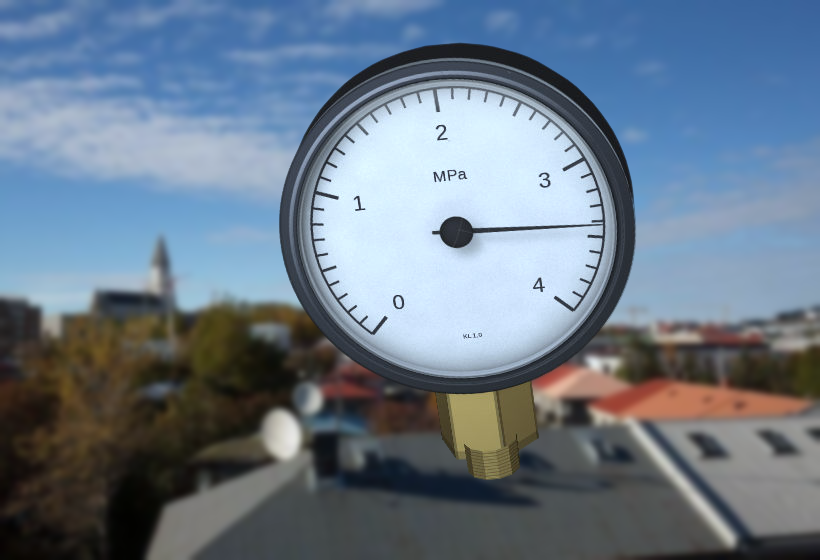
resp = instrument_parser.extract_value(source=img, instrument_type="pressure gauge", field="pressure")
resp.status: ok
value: 3.4 MPa
